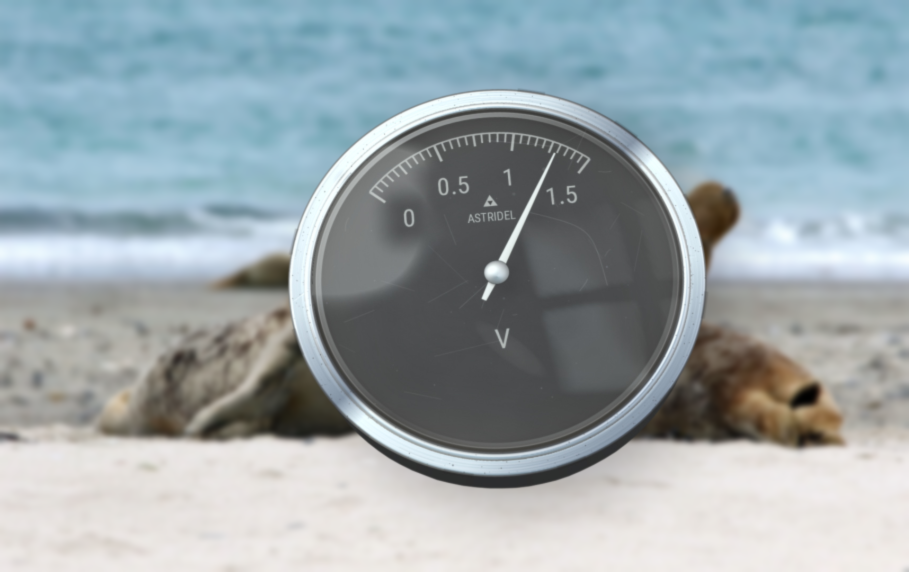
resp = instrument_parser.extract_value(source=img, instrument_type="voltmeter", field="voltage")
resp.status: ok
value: 1.3 V
